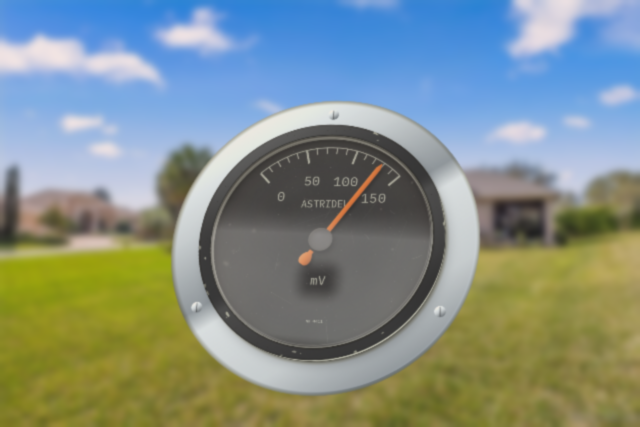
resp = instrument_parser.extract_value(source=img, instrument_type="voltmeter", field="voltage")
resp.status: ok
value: 130 mV
